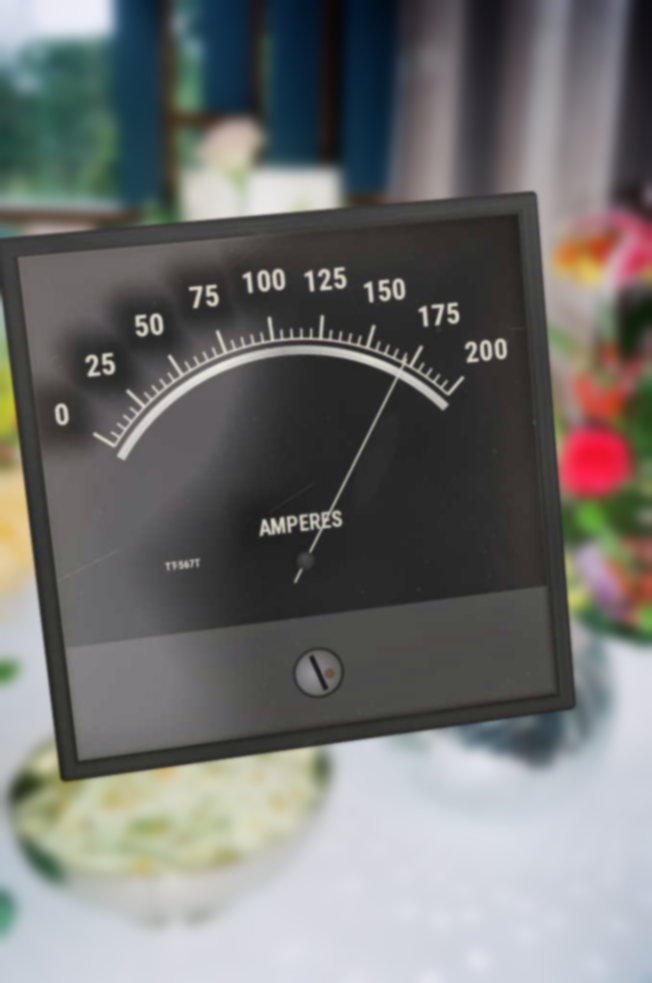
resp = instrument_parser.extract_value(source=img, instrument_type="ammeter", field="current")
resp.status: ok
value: 170 A
